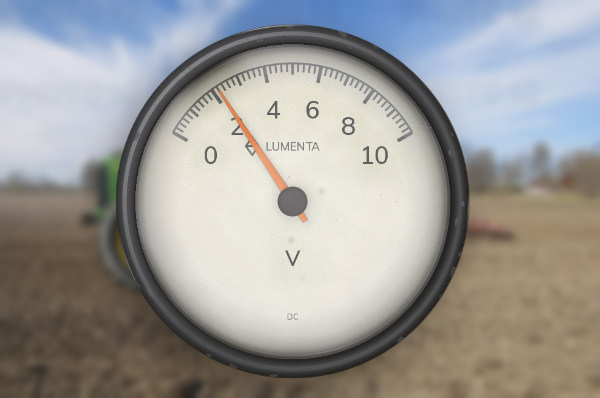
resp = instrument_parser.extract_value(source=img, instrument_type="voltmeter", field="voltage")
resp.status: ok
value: 2.2 V
